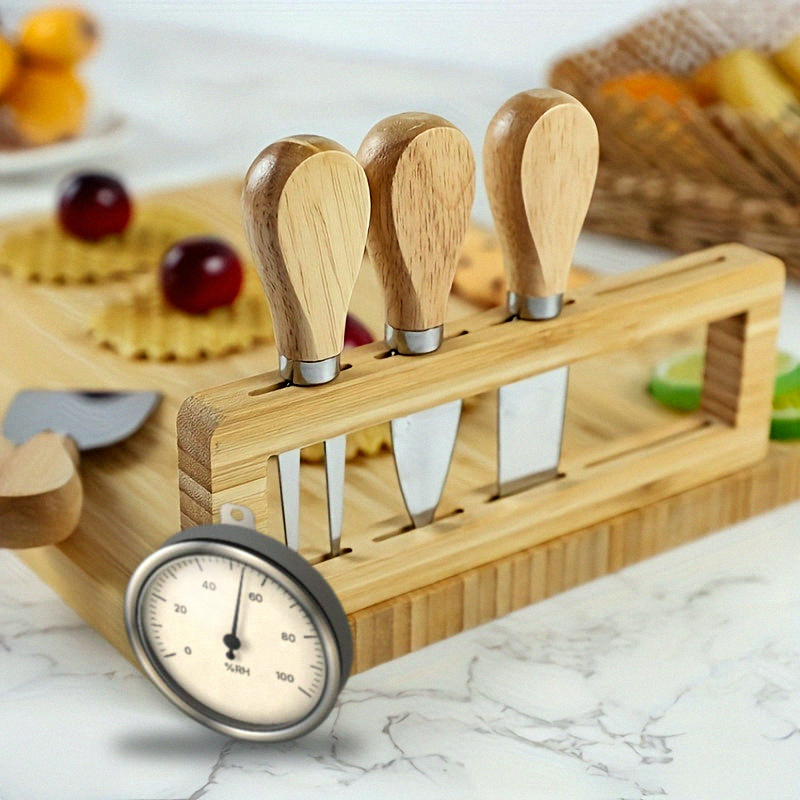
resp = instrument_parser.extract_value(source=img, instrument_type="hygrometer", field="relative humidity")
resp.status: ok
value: 54 %
